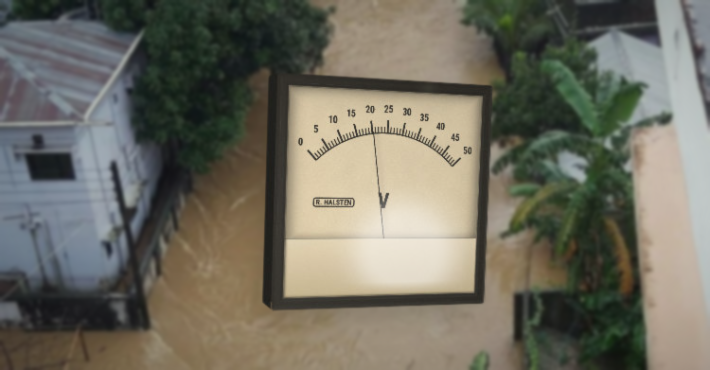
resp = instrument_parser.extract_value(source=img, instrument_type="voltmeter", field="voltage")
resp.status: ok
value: 20 V
